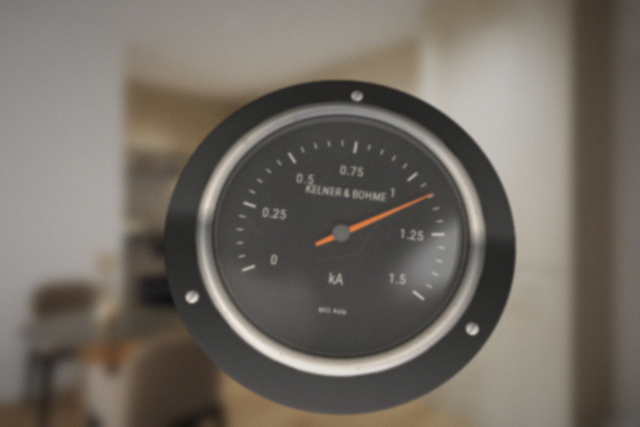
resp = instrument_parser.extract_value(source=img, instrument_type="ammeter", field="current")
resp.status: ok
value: 1.1 kA
